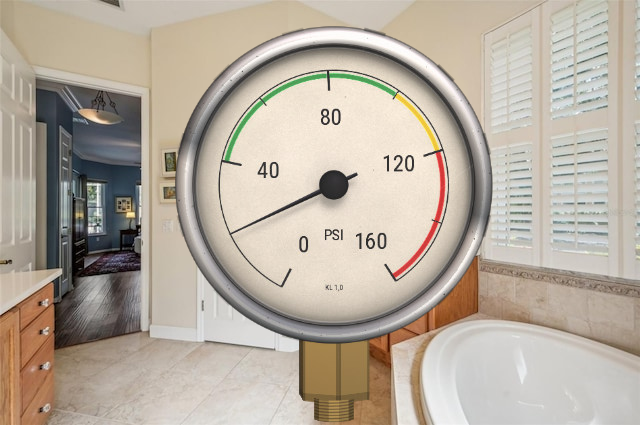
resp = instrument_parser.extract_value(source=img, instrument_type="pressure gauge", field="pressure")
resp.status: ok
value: 20 psi
